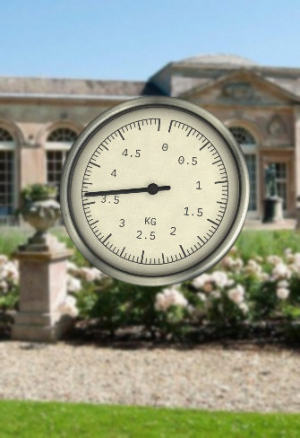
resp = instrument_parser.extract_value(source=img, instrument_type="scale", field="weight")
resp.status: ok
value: 3.6 kg
